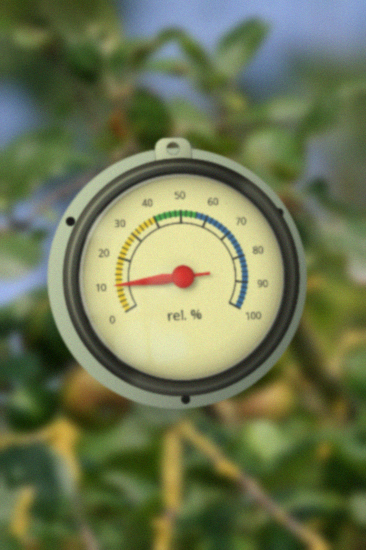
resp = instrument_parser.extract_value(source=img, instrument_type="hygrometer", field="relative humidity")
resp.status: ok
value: 10 %
